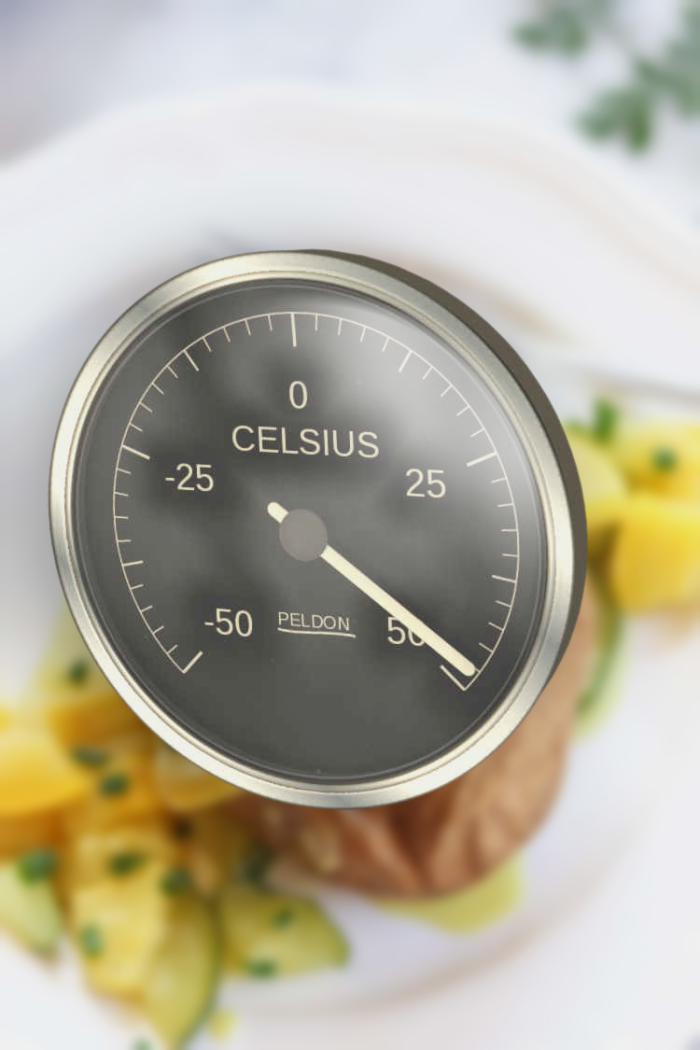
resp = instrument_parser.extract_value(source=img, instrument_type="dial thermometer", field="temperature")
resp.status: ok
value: 47.5 °C
